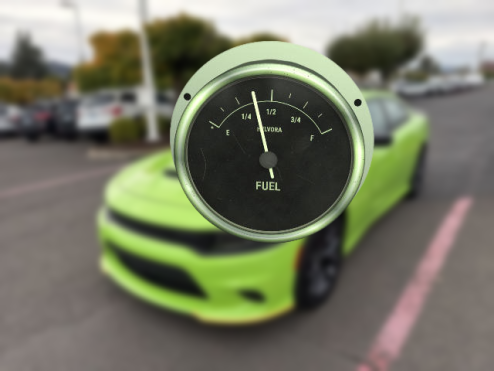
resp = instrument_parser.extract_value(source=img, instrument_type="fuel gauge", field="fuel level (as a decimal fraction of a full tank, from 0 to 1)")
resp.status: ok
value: 0.375
